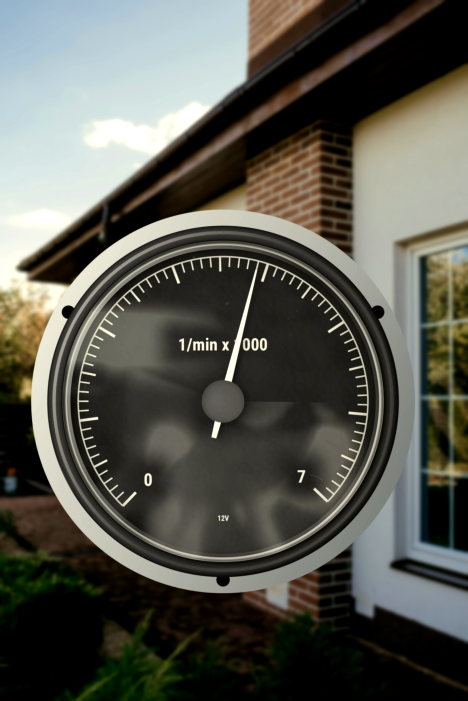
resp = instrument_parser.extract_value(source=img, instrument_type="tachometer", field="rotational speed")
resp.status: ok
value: 3900 rpm
